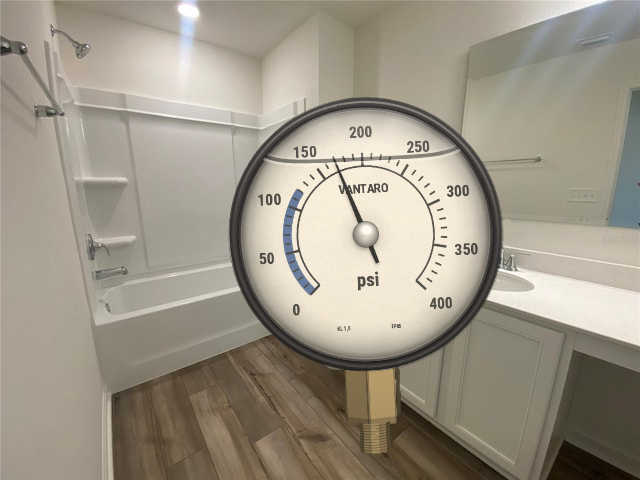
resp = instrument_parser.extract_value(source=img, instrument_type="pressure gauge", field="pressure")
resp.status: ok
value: 170 psi
